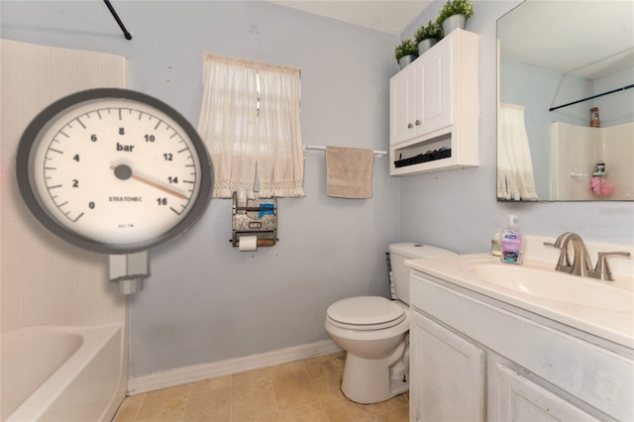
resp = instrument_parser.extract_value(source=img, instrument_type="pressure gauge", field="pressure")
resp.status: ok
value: 15 bar
